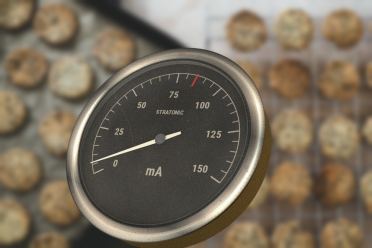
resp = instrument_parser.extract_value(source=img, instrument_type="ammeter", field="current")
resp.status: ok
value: 5 mA
